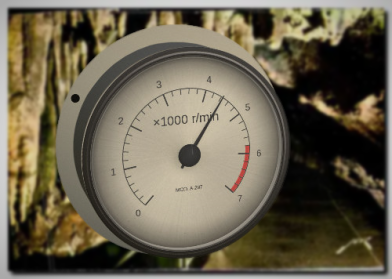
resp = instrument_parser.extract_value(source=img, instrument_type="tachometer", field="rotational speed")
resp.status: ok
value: 4400 rpm
